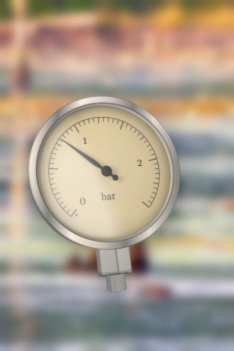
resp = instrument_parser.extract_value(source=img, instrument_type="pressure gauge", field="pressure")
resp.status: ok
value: 0.8 bar
